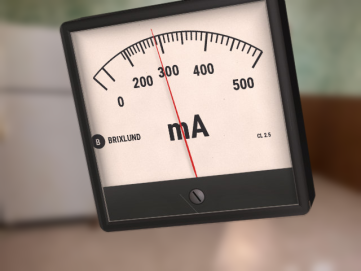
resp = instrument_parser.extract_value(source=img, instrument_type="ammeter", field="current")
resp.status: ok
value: 290 mA
